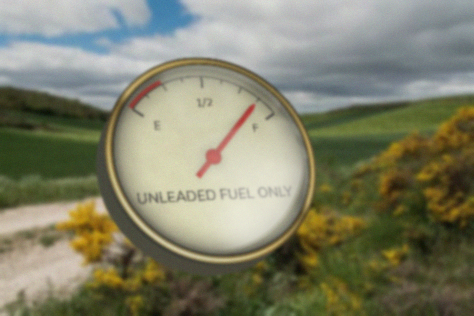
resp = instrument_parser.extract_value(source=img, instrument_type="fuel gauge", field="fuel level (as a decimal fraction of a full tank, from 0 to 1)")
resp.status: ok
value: 0.875
